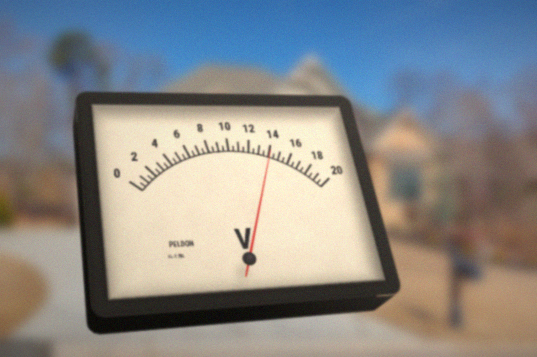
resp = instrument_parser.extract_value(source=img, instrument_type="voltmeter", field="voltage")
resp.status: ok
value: 14 V
